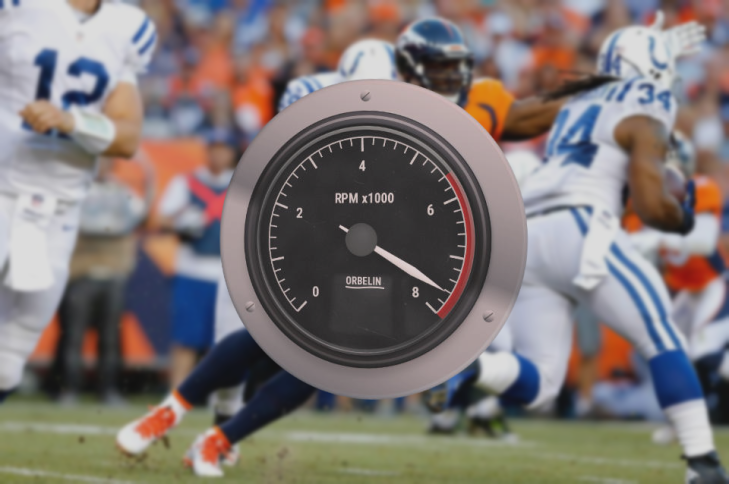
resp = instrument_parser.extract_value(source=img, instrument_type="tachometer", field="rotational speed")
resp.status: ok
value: 7600 rpm
